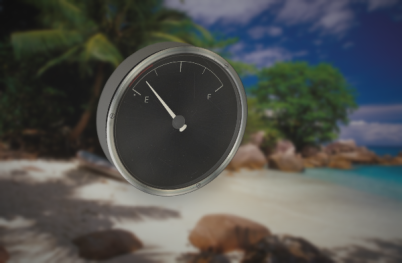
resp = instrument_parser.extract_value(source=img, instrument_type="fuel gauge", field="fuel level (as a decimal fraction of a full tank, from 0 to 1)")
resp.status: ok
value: 0.125
